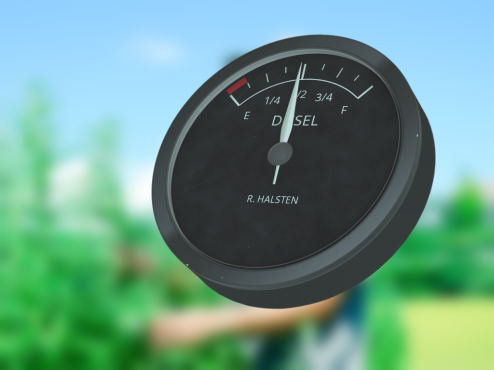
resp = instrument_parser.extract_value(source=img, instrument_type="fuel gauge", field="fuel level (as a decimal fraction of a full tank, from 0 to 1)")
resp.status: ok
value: 0.5
